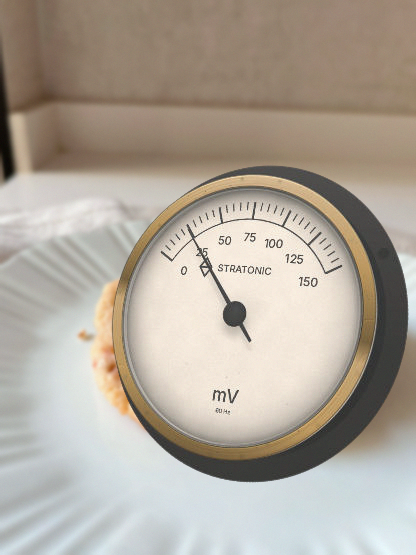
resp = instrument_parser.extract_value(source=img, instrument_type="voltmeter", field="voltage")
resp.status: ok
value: 25 mV
